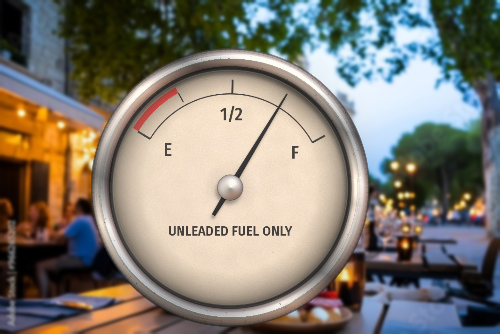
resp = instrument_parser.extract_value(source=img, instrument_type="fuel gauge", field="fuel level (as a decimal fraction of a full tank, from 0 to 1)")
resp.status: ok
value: 0.75
